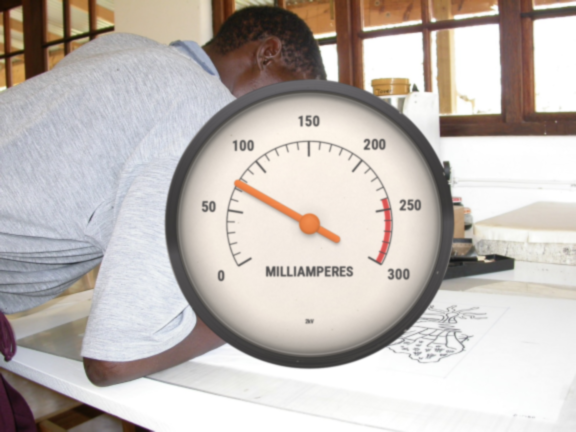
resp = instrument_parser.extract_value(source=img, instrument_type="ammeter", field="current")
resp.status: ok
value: 75 mA
